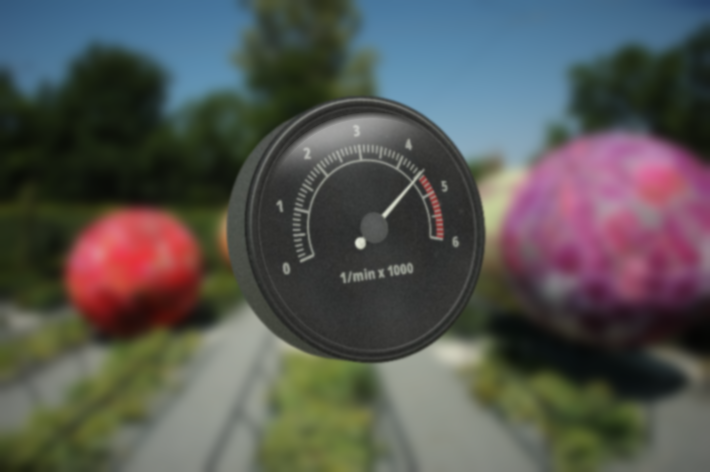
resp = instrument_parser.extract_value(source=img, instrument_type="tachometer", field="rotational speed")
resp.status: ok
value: 4500 rpm
